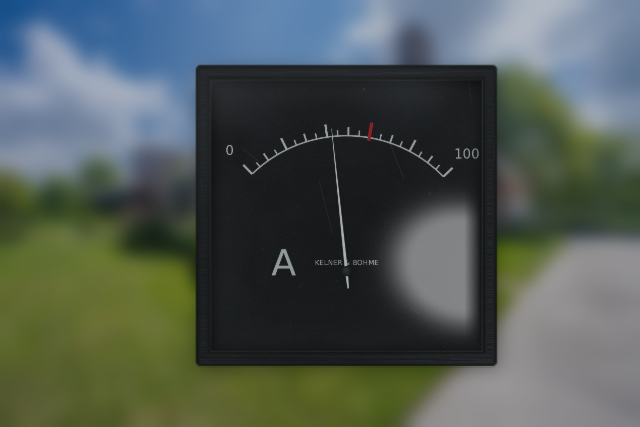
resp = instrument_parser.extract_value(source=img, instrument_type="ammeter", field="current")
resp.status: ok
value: 42.5 A
